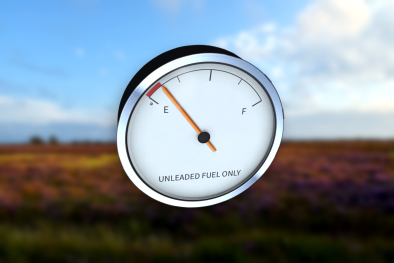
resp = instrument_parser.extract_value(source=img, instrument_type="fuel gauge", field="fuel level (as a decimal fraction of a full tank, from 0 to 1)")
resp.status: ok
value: 0.125
